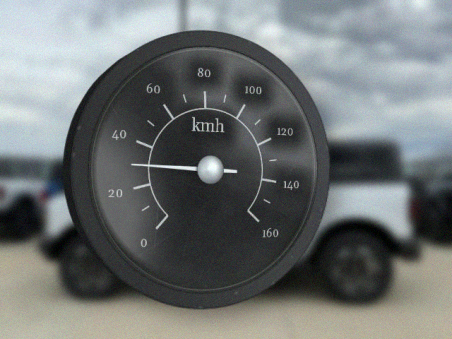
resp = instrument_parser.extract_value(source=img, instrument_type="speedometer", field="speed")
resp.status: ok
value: 30 km/h
